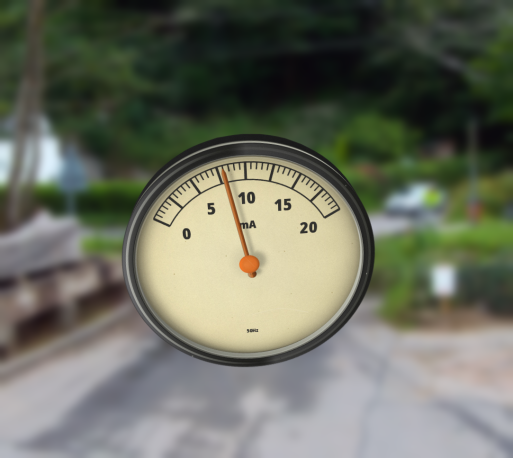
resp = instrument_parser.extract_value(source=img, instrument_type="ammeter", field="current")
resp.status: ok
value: 8 mA
